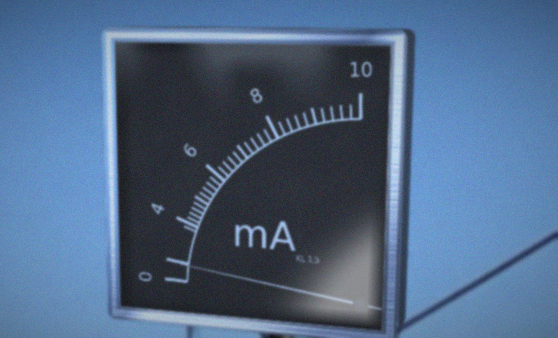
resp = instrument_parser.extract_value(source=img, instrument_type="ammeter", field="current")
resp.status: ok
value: 2 mA
